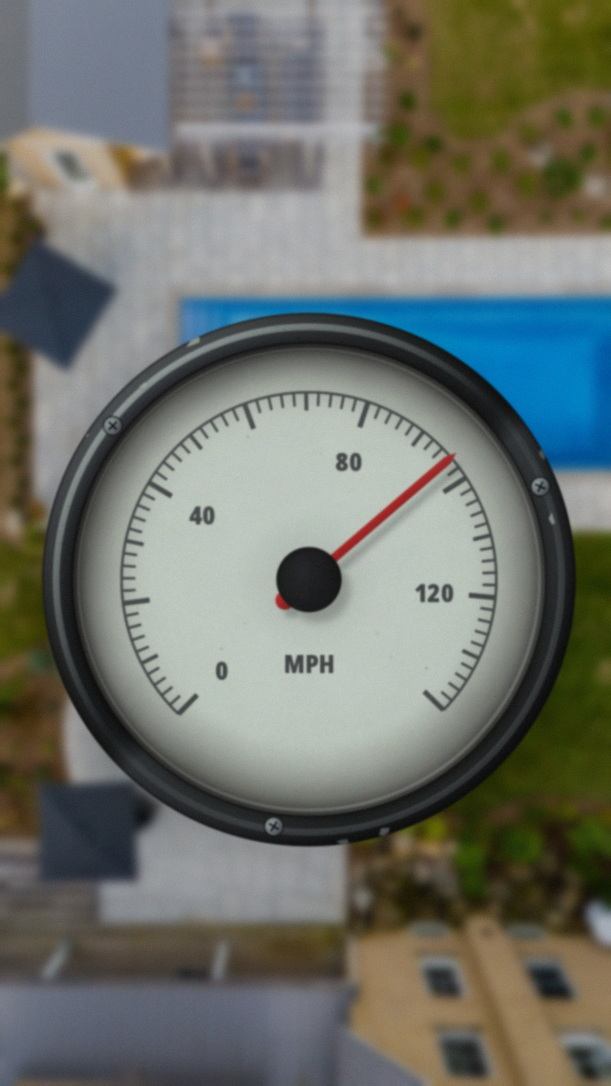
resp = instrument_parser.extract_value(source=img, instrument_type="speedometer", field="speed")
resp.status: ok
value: 96 mph
